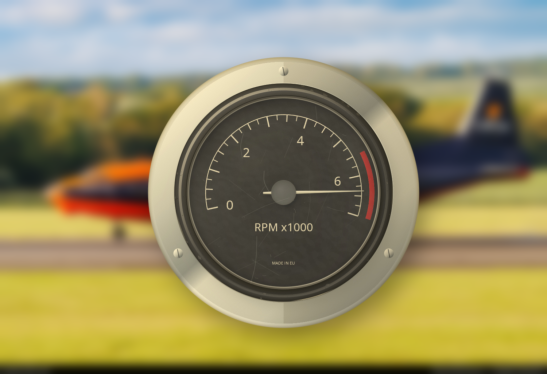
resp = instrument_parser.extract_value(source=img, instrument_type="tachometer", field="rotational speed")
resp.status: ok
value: 6375 rpm
